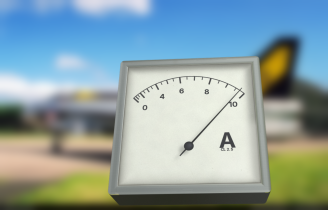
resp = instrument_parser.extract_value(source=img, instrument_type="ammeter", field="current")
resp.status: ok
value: 9.75 A
